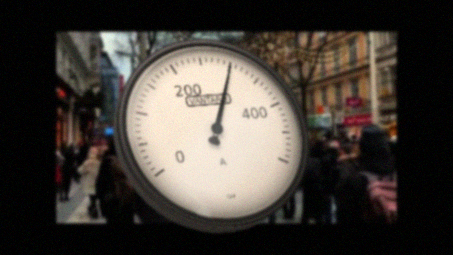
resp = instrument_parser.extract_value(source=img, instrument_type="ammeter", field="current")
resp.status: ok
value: 300 A
